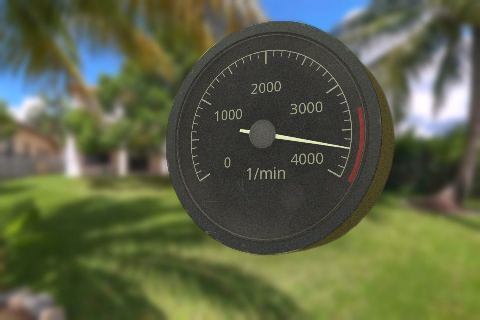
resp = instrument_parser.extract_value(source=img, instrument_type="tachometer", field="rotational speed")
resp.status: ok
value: 3700 rpm
